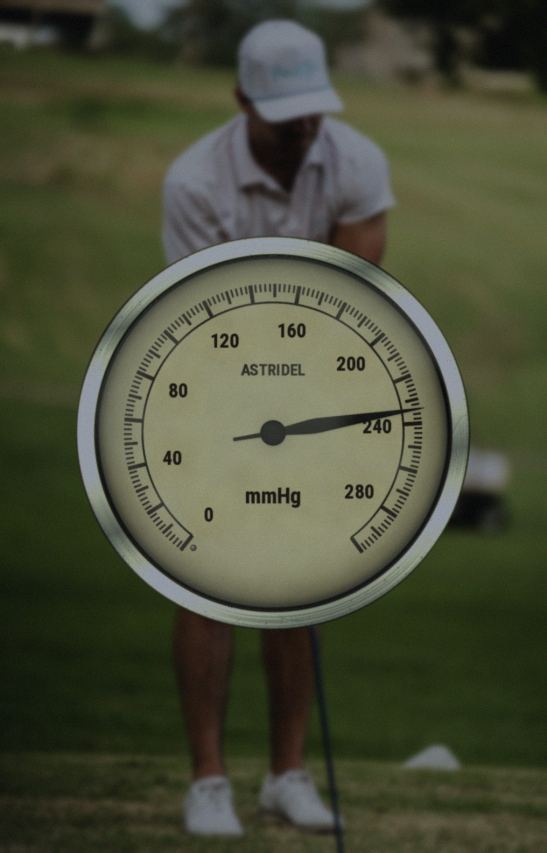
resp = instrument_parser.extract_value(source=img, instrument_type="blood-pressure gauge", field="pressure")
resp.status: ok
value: 234 mmHg
